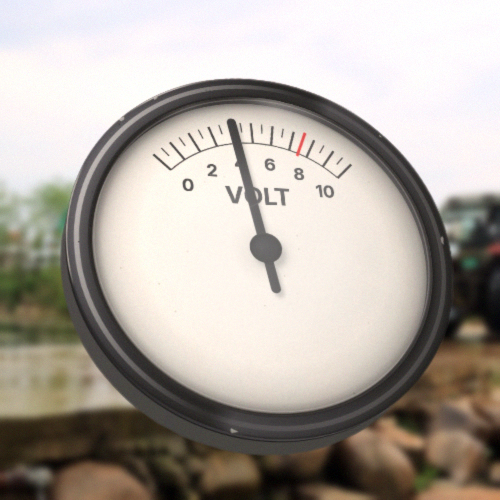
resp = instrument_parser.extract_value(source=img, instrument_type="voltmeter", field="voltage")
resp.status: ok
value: 4 V
